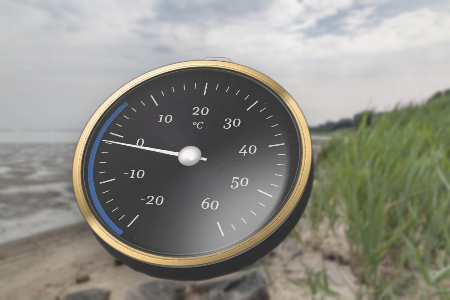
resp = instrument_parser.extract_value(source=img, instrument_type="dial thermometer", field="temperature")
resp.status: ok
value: -2 °C
